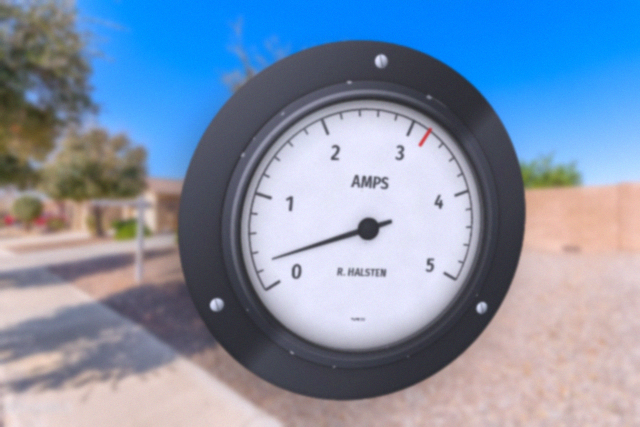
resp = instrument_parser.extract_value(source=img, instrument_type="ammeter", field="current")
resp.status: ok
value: 0.3 A
